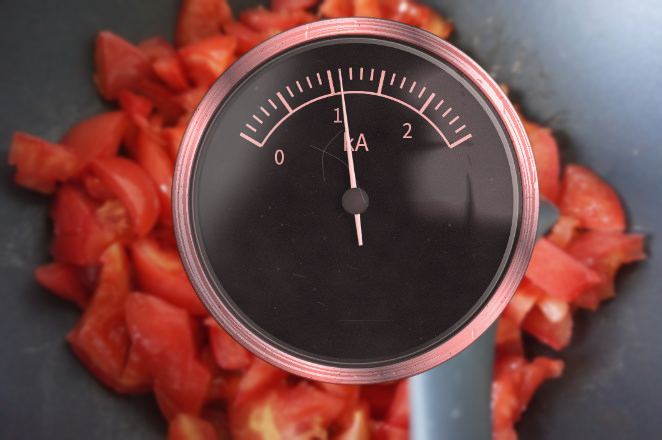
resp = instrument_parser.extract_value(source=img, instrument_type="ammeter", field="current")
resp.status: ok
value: 1.1 kA
